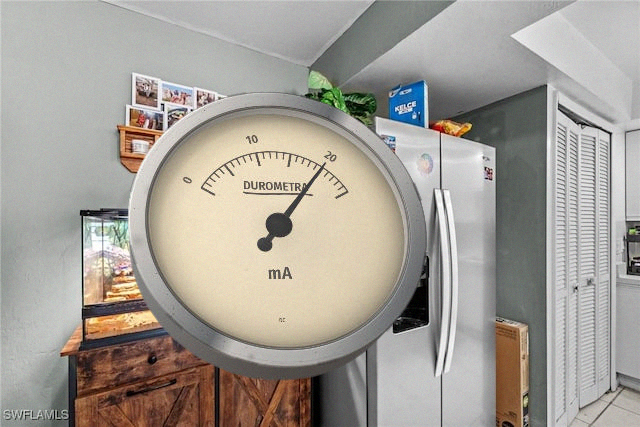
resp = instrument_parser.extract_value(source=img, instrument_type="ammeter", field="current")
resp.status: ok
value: 20 mA
